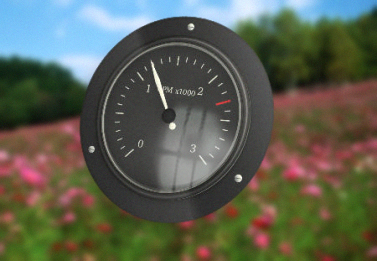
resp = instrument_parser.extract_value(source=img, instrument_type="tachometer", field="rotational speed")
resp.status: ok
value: 1200 rpm
